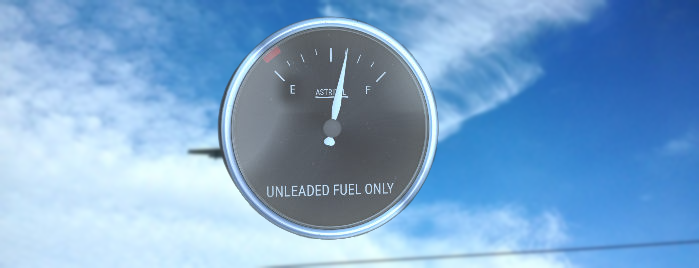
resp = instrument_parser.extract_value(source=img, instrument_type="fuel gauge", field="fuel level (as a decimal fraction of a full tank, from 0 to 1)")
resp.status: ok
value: 0.625
